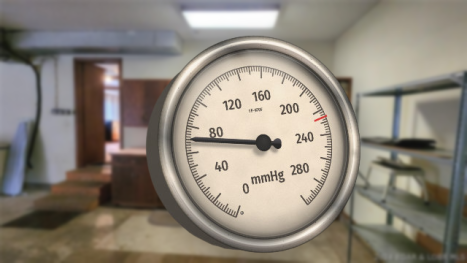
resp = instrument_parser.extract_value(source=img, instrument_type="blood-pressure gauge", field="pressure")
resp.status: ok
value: 70 mmHg
